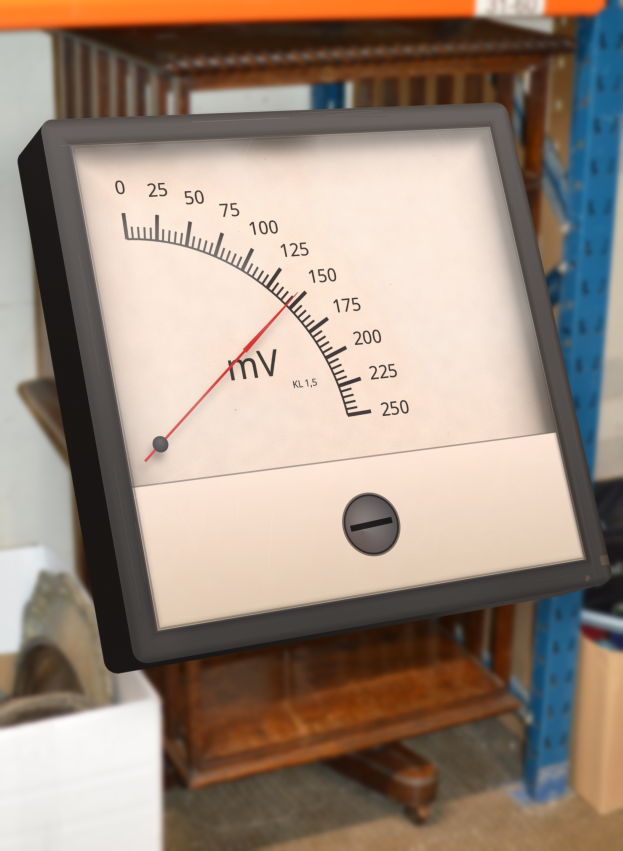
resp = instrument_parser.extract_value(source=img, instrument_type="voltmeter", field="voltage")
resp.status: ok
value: 145 mV
